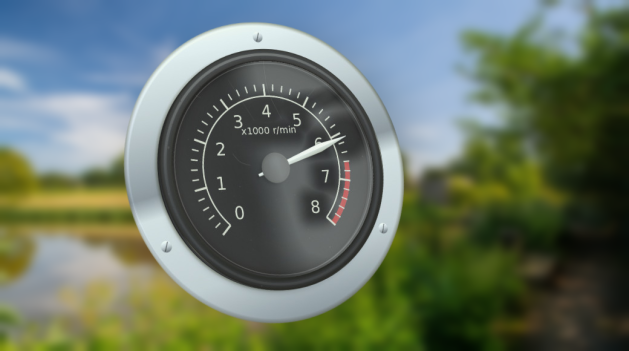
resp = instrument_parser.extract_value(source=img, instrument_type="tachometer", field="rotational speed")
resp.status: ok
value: 6100 rpm
